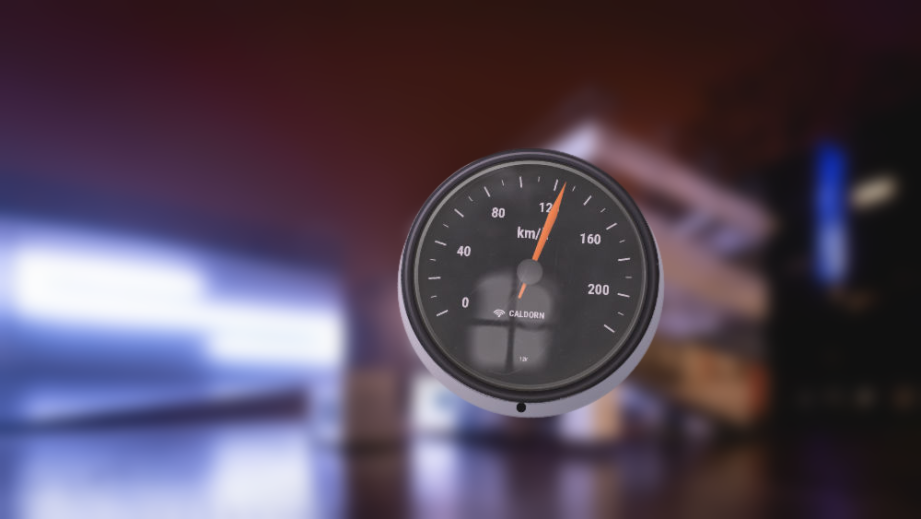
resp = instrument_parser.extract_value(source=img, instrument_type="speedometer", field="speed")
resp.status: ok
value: 125 km/h
